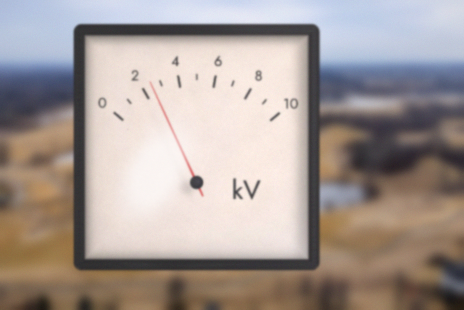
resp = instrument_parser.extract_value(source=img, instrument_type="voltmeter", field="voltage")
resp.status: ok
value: 2.5 kV
